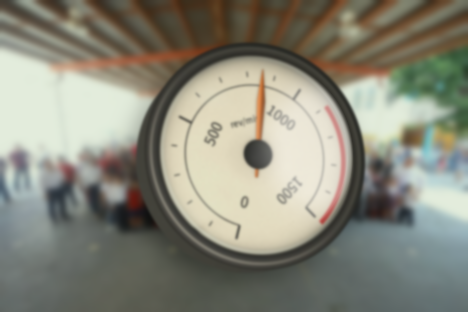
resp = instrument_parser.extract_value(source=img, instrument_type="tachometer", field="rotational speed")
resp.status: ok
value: 850 rpm
